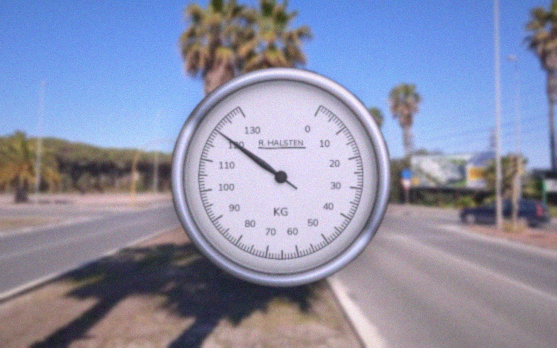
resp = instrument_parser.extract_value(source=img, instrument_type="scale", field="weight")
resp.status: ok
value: 120 kg
